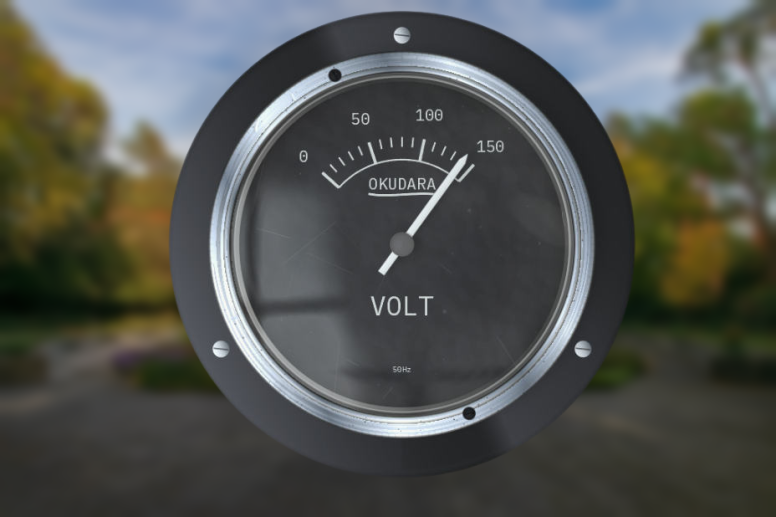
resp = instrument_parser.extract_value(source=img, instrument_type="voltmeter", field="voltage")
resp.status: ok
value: 140 V
